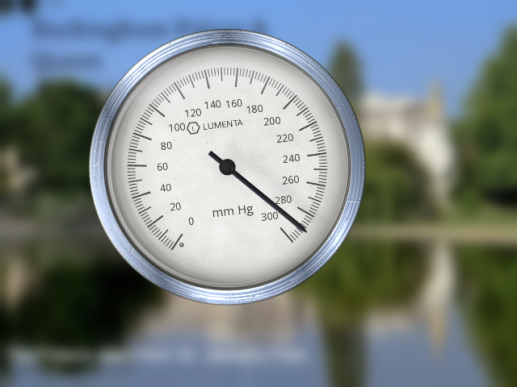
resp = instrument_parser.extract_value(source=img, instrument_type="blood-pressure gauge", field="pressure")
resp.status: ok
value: 290 mmHg
